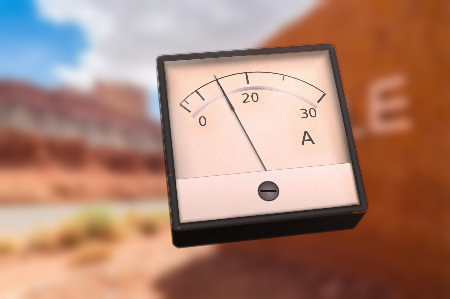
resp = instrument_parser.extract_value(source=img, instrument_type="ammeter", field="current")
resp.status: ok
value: 15 A
